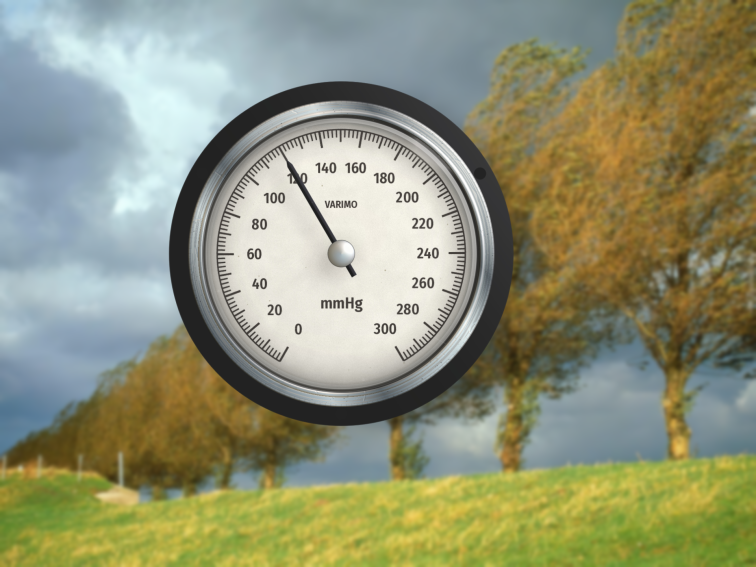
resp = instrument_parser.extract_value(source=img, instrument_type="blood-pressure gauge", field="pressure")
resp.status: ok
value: 120 mmHg
